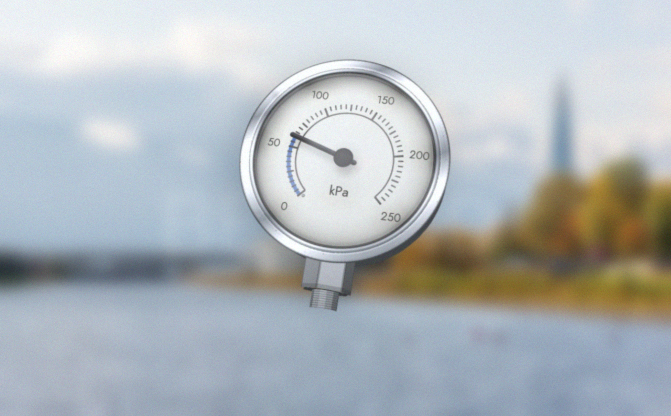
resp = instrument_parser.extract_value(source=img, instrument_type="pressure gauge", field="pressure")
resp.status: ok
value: 60 kPa
